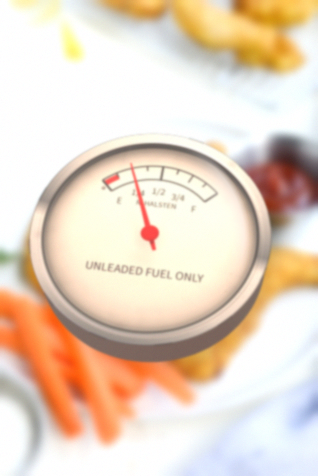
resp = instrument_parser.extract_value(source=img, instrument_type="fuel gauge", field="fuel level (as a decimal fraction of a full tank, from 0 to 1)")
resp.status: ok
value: 0.25
